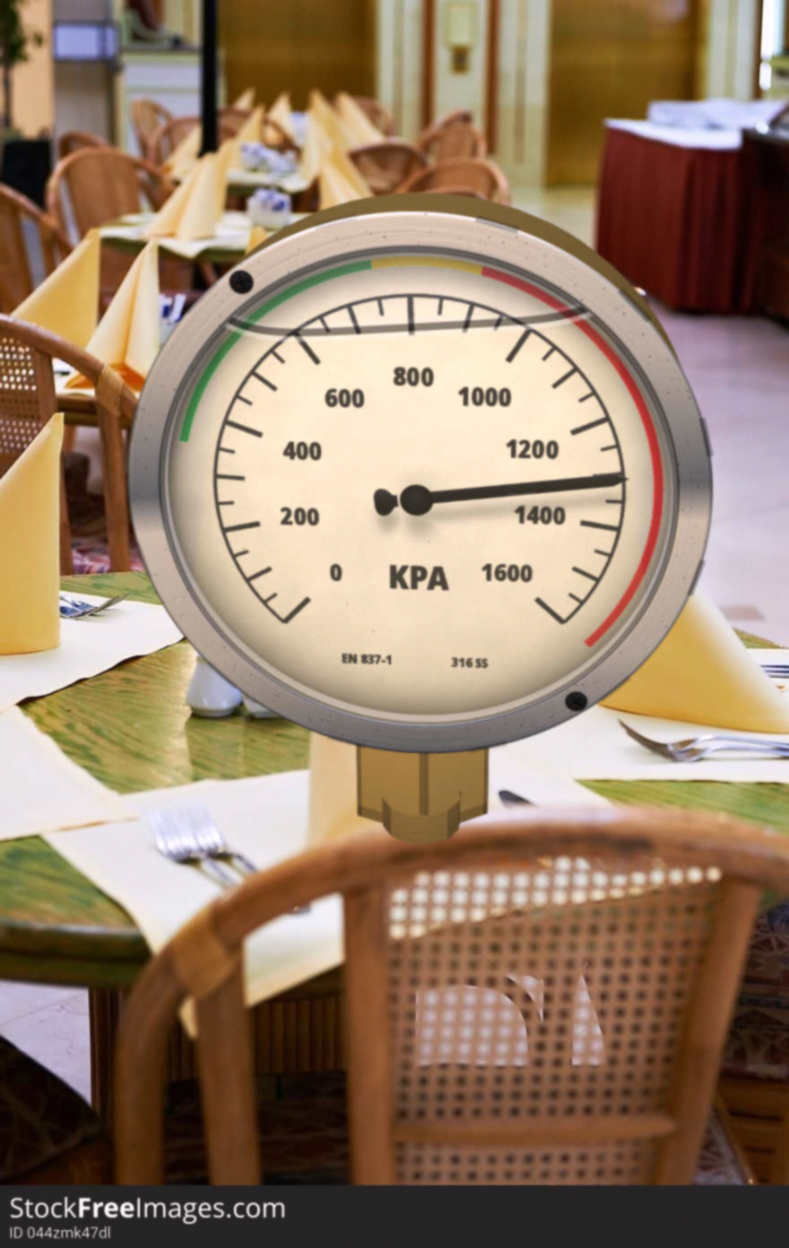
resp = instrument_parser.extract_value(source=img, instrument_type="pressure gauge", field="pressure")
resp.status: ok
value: 1300 kPa
